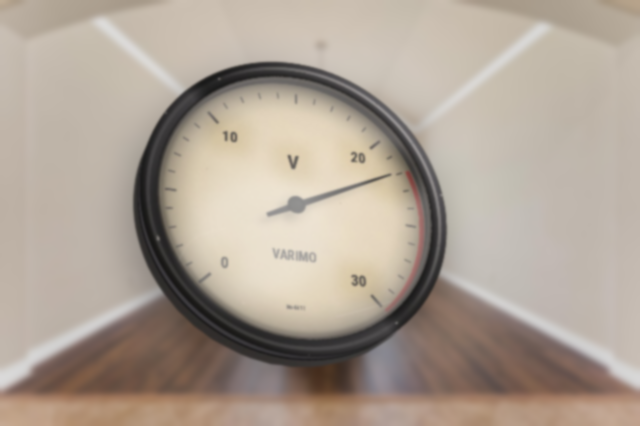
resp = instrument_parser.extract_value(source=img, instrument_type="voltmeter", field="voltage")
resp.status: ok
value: 22 V
